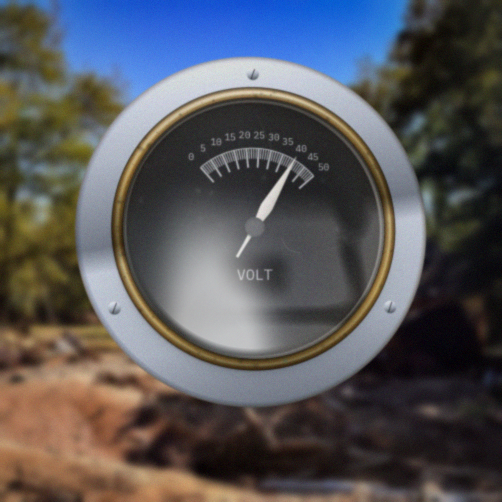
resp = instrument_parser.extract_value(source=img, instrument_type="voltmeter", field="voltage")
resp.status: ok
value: 40 V
